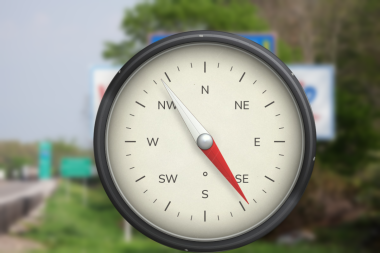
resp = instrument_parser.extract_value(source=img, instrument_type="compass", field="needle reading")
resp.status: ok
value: 145 °
